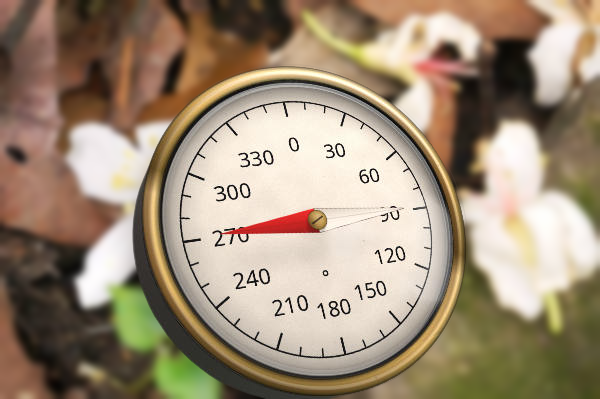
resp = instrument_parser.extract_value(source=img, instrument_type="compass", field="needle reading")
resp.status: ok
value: 270 °
